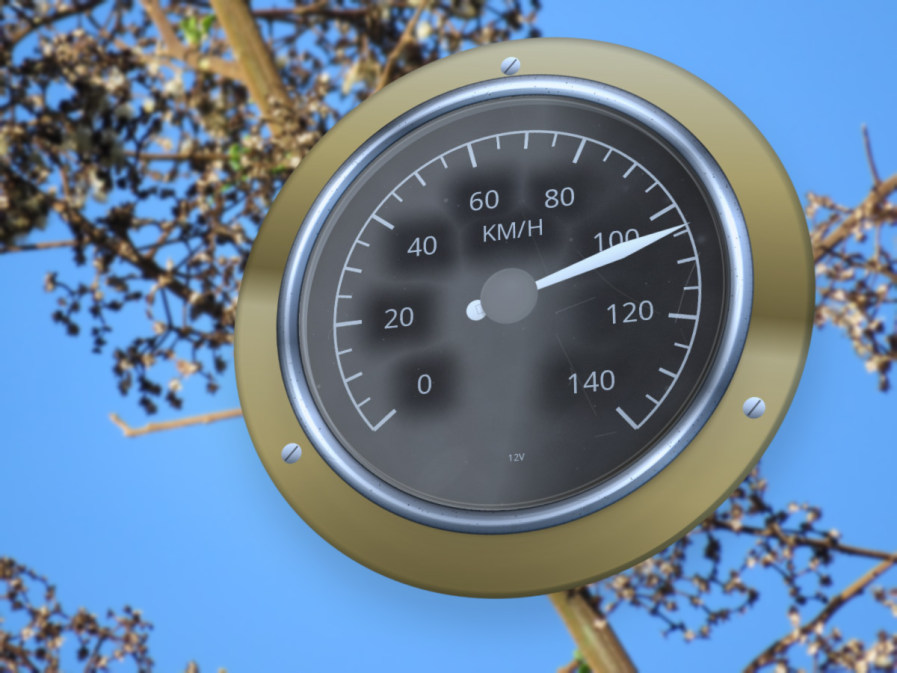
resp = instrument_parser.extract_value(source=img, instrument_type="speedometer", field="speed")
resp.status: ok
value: 105 km/h
